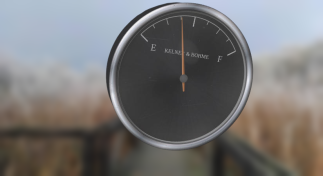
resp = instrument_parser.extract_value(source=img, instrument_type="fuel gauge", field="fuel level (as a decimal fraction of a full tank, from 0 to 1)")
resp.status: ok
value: 0.375
